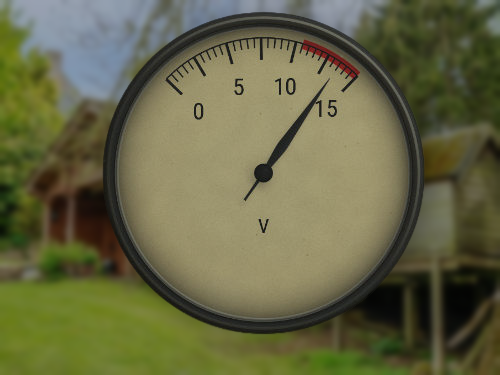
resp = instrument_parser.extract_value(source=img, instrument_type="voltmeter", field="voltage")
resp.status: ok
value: 13.5 V
